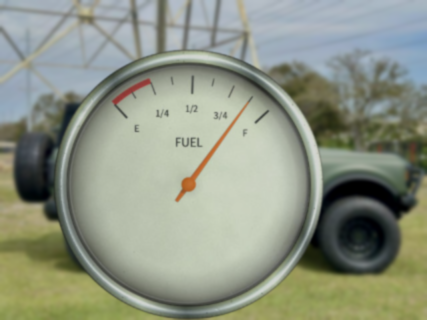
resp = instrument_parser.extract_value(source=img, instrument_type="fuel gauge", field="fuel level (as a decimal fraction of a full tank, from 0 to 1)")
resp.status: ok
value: 0.875
